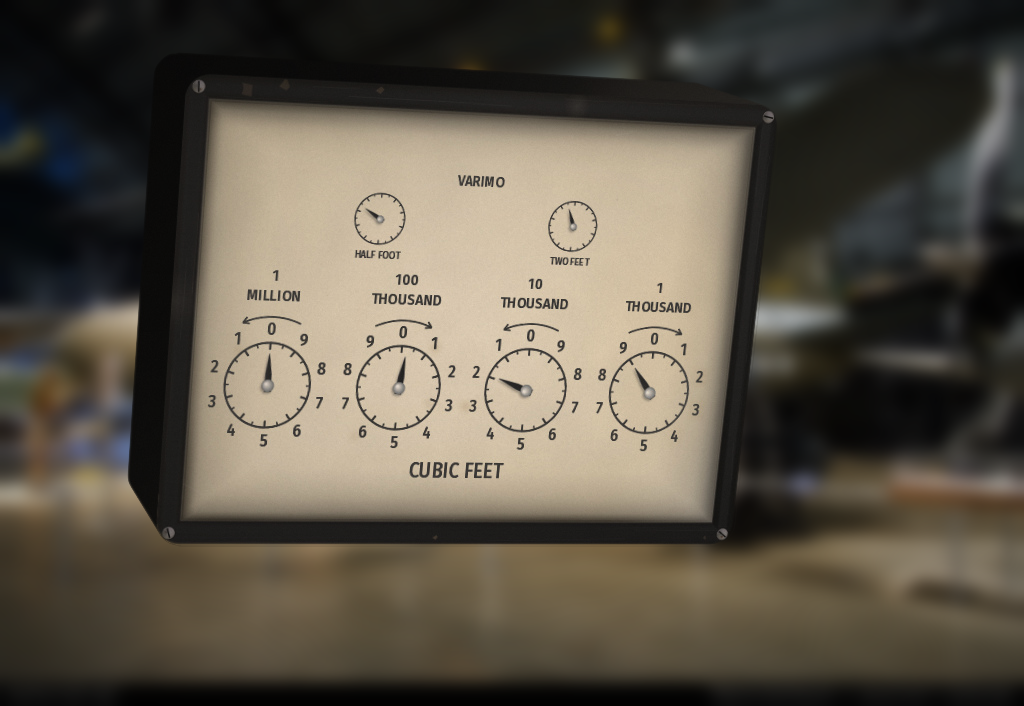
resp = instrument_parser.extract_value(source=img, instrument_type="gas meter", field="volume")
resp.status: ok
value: 1900 ft³
